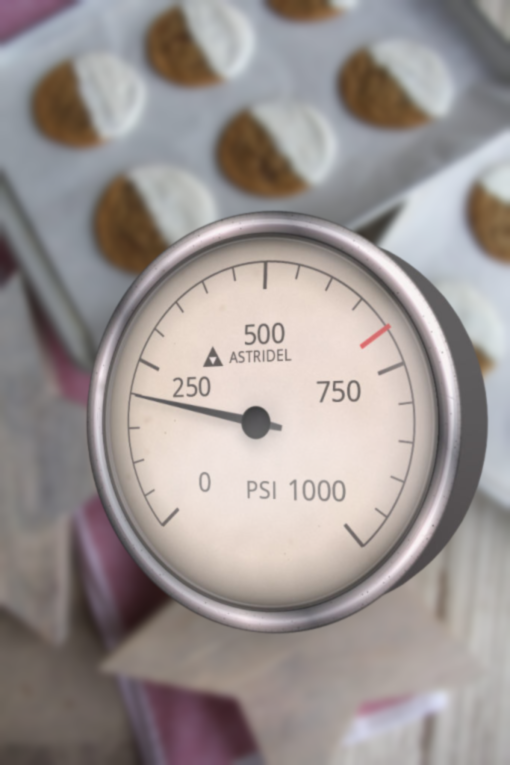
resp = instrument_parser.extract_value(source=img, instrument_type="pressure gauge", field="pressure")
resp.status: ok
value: 200 psi
